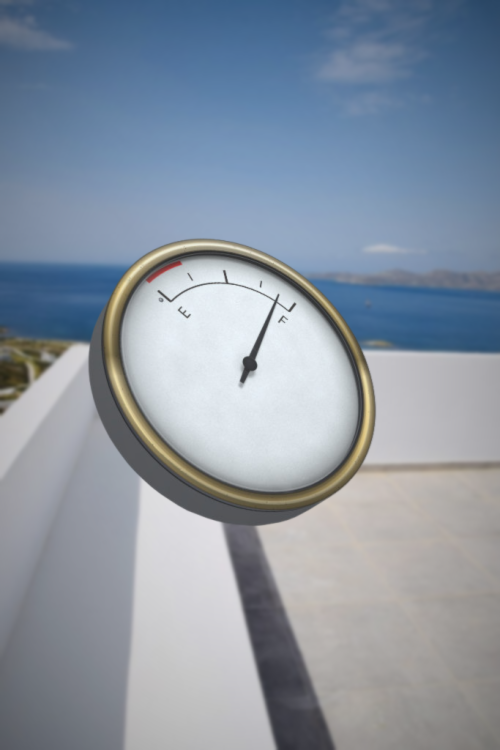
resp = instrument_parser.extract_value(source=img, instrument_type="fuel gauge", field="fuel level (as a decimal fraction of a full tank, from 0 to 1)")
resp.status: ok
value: 0.875
